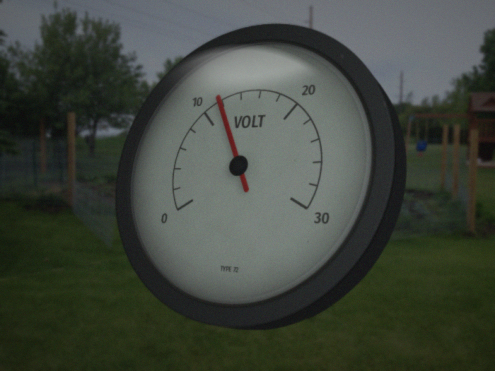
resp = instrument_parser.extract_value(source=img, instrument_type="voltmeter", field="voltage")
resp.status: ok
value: 12 V
